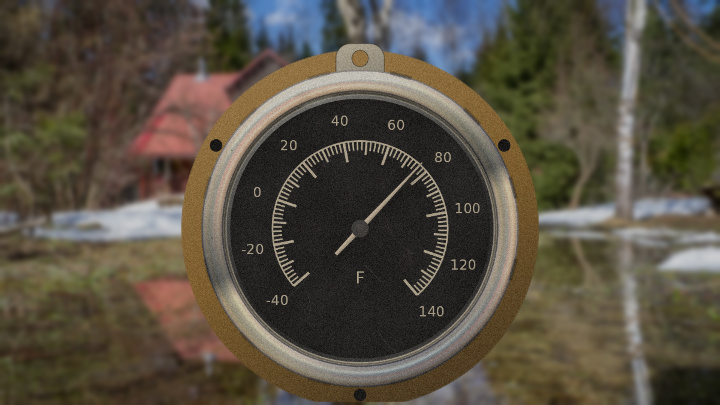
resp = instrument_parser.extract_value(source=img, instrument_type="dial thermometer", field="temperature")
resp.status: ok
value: 76 °F
